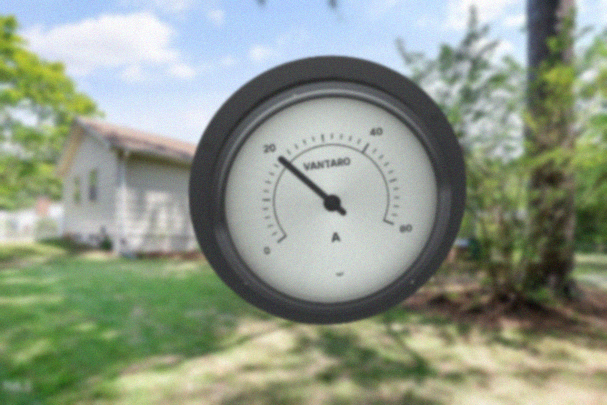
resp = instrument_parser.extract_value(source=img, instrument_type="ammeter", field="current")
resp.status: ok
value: 20 A
